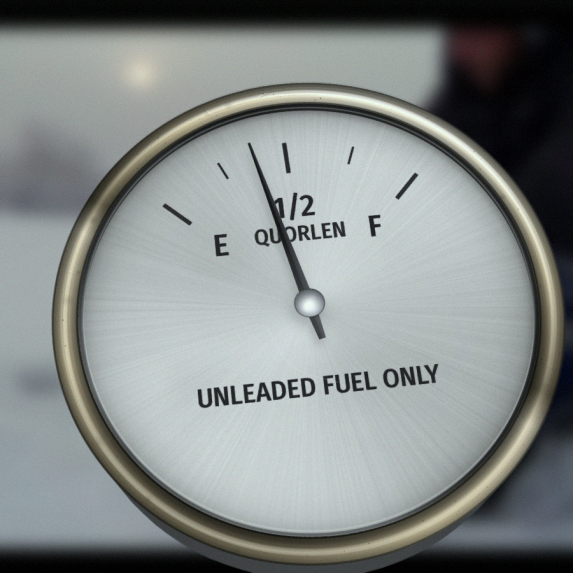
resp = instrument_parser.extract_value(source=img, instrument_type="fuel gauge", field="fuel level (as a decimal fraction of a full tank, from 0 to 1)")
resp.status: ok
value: 0.375
